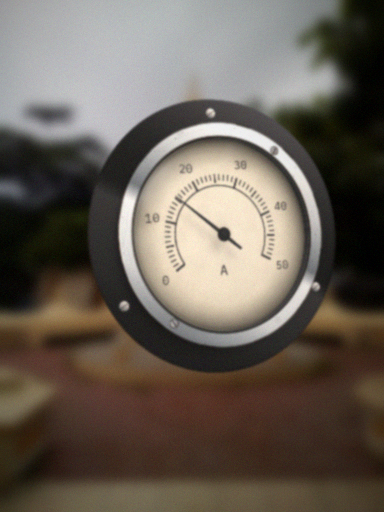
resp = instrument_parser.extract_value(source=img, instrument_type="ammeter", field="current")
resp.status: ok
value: 15 A
